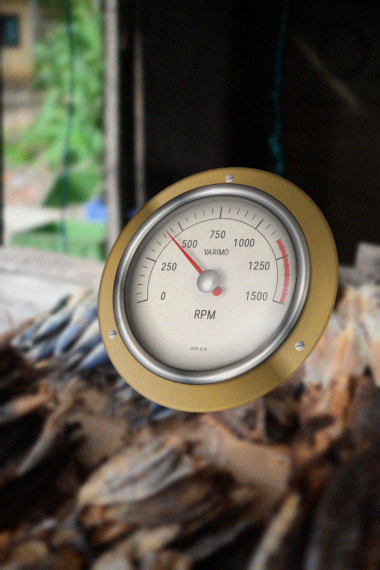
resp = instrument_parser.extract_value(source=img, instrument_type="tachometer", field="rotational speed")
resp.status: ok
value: 425 rpm
